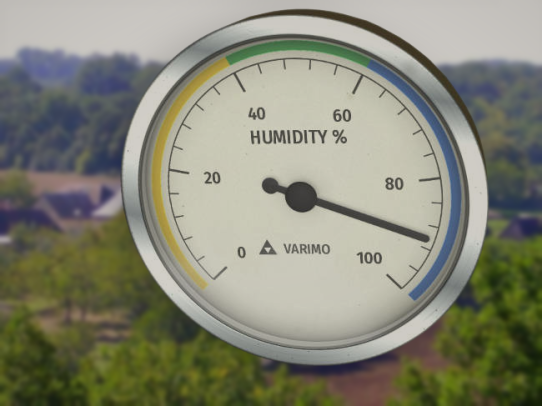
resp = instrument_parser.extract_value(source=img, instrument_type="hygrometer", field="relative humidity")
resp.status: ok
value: 90 %
